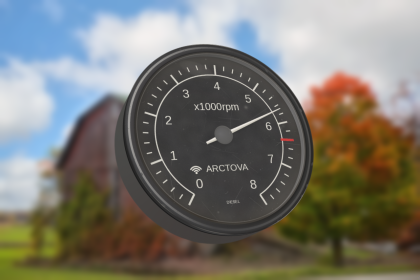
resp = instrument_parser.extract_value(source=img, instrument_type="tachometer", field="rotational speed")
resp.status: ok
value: 5700 rpm
